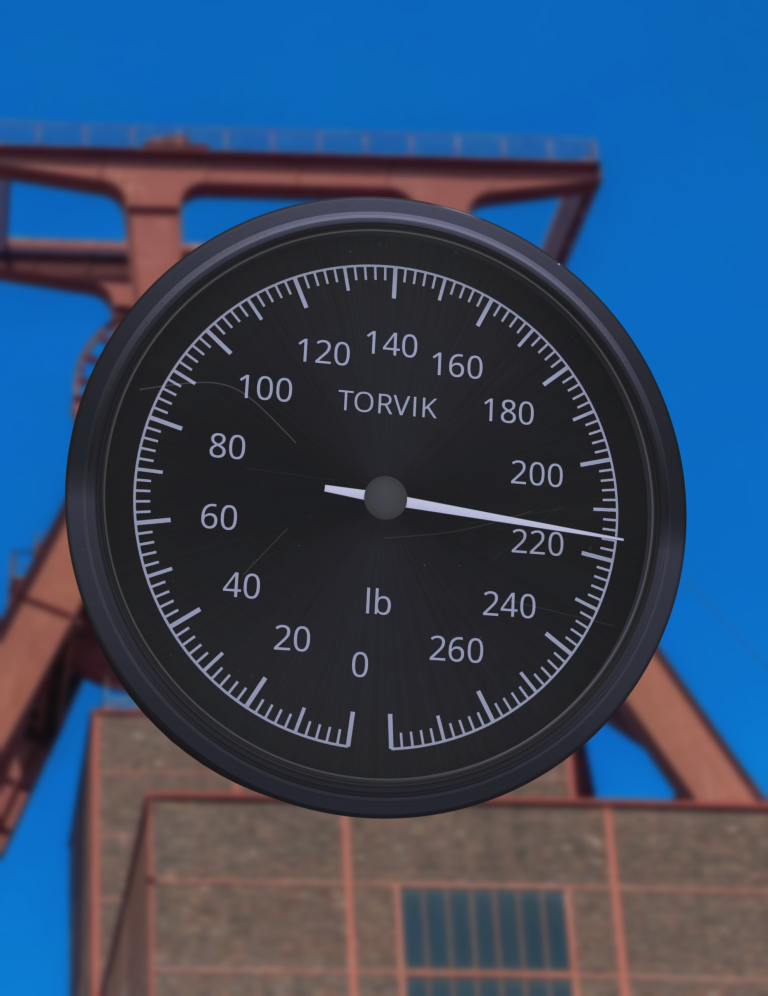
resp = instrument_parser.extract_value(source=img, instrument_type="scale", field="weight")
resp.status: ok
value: 216 lb
